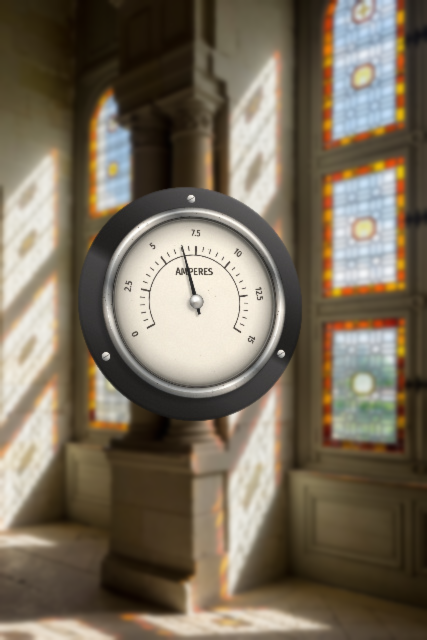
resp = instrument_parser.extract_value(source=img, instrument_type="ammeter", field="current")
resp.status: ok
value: 6.5 A
